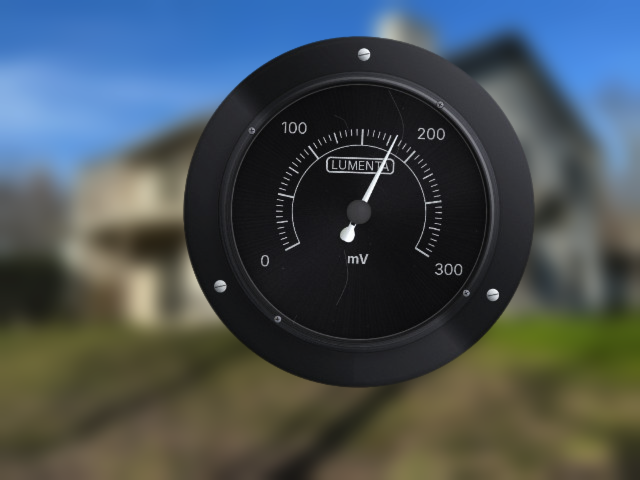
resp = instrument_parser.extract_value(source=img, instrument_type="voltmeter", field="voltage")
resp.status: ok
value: 180 mV
